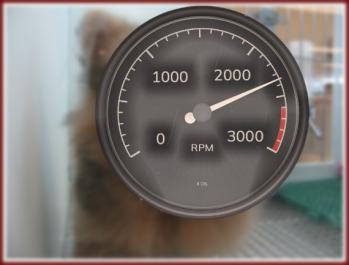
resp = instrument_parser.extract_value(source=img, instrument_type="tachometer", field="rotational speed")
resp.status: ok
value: 2350 rpm
